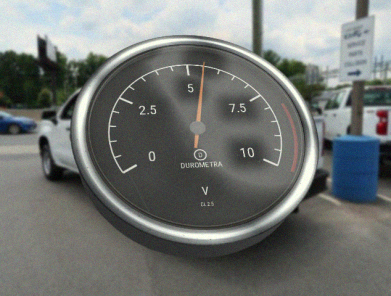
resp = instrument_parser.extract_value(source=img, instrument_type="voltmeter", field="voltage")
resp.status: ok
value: 5.5 V
